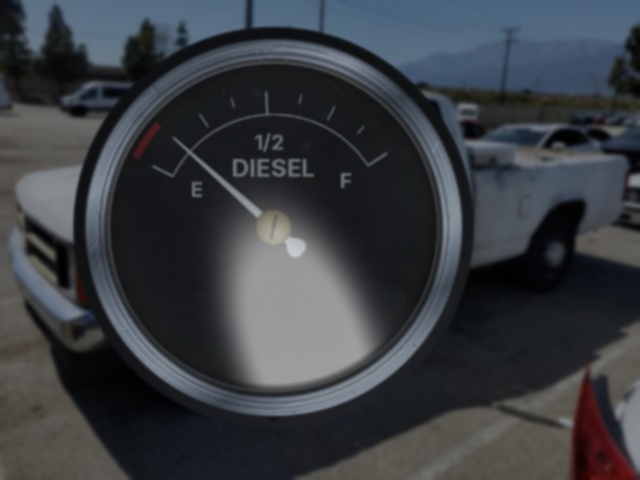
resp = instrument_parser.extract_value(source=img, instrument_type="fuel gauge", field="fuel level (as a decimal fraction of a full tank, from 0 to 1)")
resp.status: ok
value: 0.125
